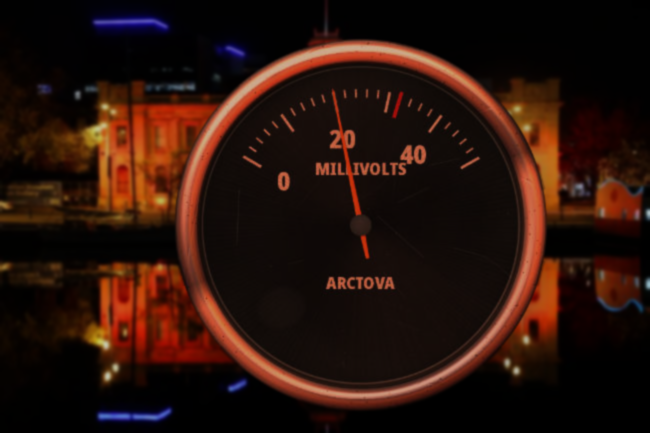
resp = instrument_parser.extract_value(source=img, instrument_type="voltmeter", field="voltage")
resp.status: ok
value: 20 mV
